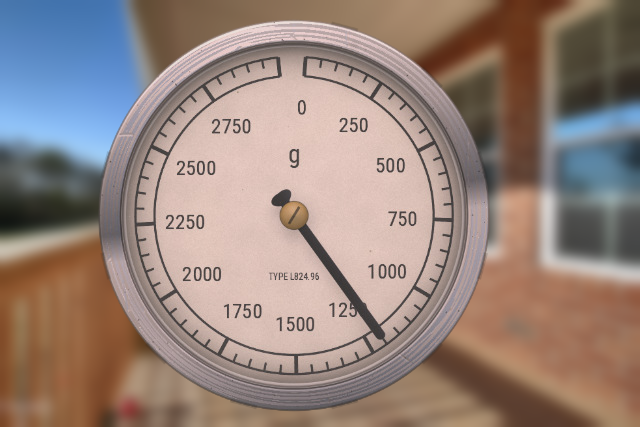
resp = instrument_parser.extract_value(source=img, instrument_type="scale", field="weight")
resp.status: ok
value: 1200 g
